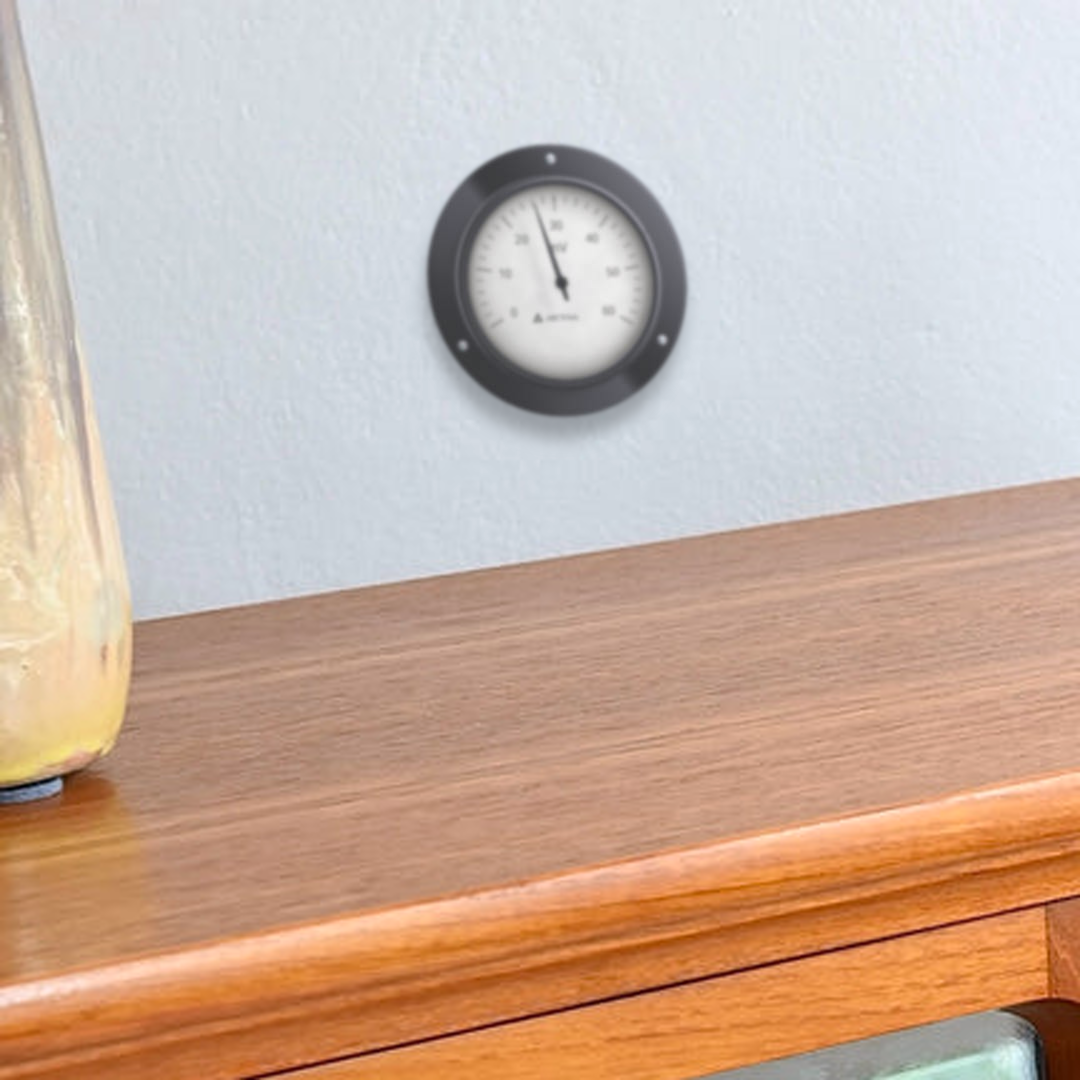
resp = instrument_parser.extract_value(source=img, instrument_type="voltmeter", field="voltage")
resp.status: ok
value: 26 mV
